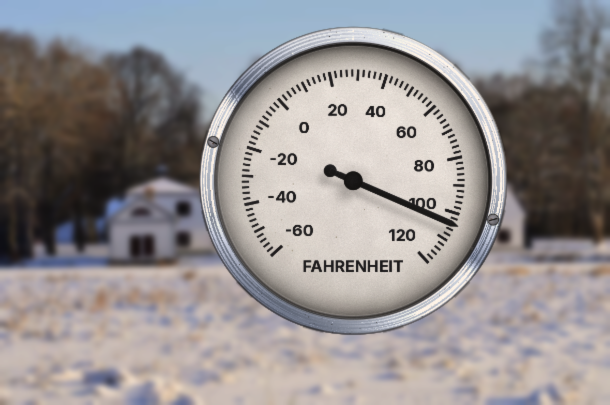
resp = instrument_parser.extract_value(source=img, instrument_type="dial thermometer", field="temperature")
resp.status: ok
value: 104 °F
